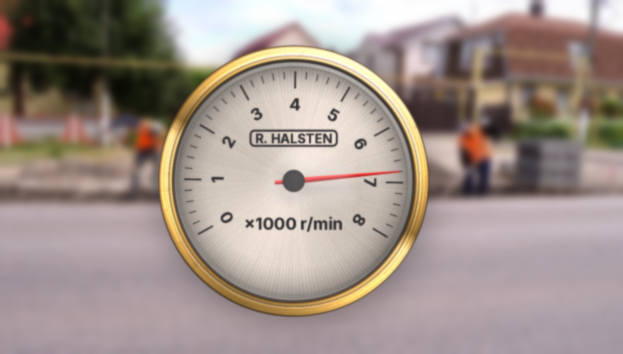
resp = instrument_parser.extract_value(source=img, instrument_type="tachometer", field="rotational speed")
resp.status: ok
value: 6800 rpm
